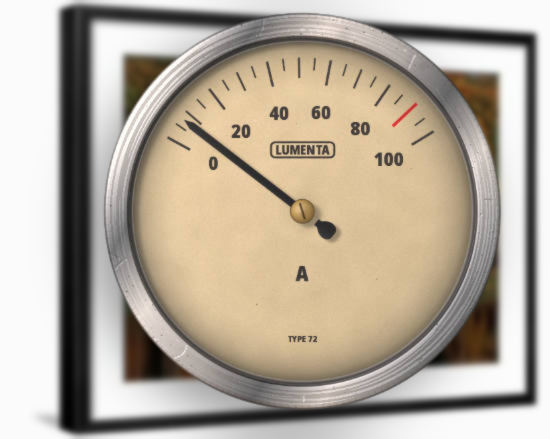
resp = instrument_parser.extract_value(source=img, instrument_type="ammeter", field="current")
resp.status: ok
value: 7.5 A
